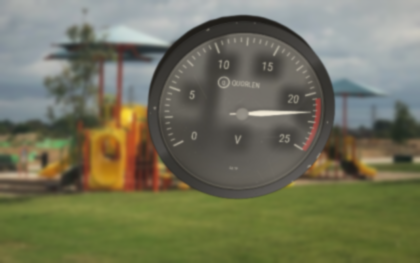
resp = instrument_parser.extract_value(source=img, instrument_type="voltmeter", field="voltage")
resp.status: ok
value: 21.5 V
